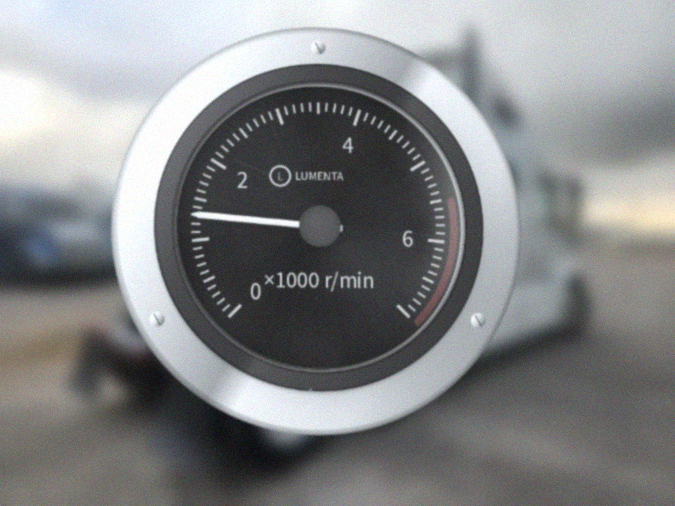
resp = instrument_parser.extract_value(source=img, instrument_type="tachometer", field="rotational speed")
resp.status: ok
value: 1300 rpm
